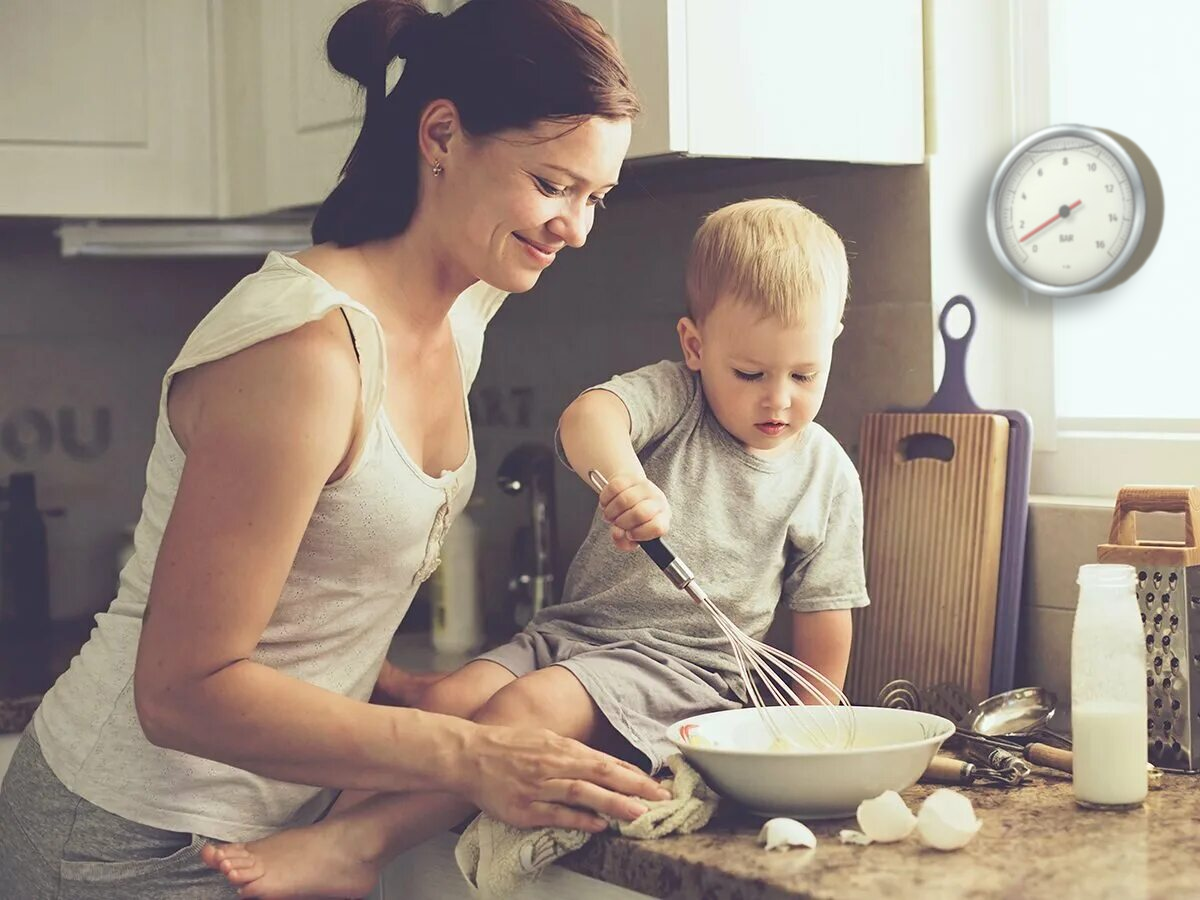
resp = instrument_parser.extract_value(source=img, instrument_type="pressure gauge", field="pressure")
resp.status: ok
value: 1 bar
